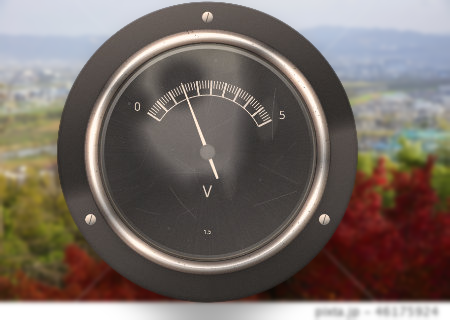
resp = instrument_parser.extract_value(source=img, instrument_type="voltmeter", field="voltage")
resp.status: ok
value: 1.5 V
